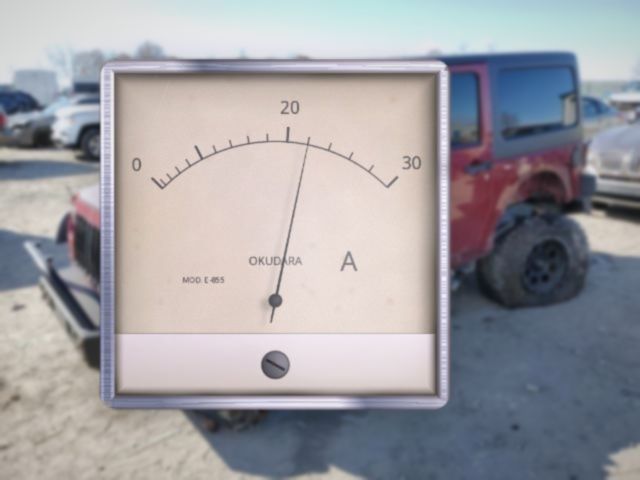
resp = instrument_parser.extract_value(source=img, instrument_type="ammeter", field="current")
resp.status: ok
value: 22 A
